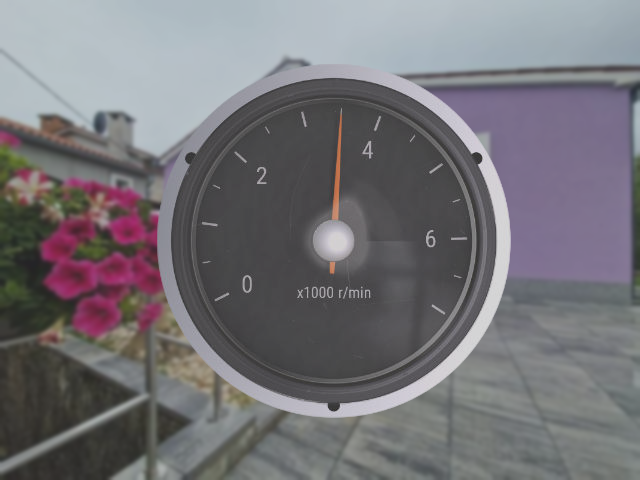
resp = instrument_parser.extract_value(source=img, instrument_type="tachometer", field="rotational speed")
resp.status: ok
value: 3500 rpm
